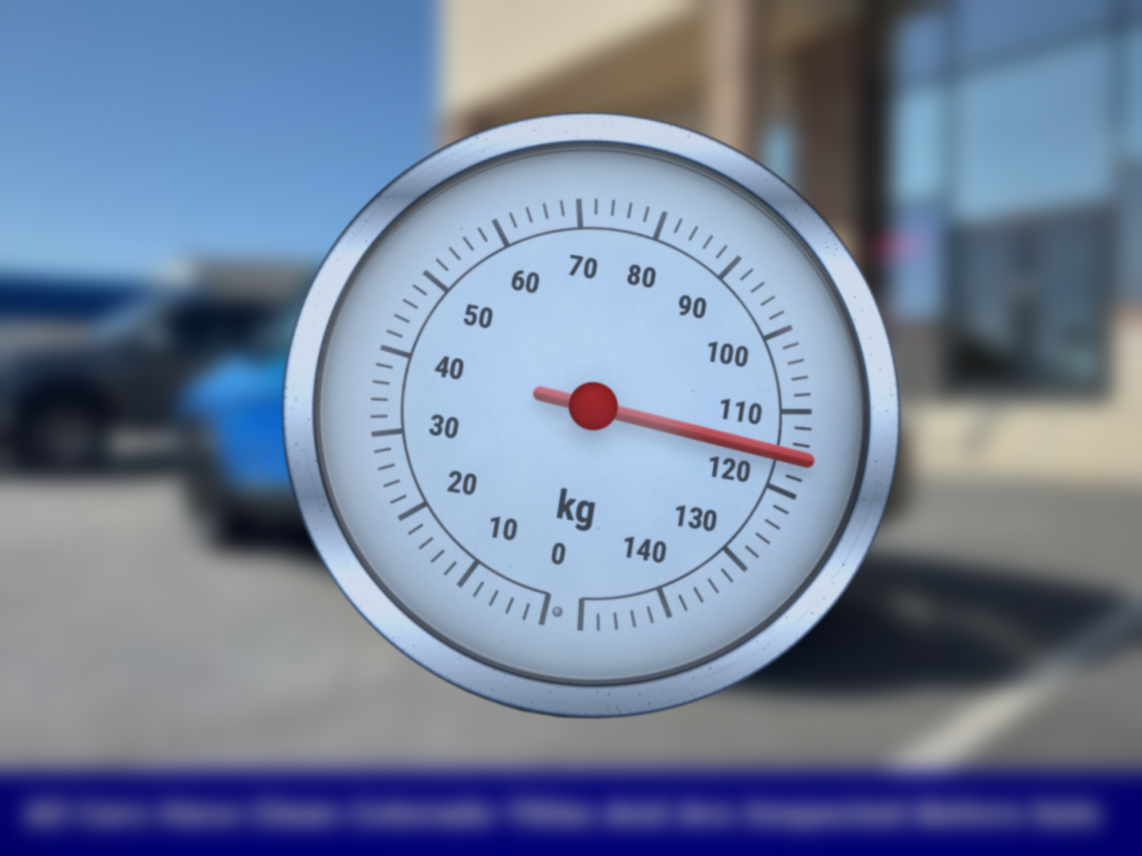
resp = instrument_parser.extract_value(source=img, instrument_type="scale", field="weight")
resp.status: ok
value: 116 kg
